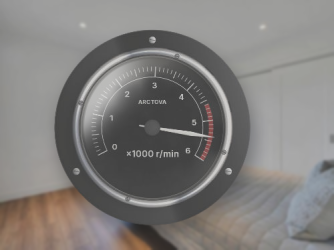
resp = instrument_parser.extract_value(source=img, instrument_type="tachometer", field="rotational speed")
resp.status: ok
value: 5400 rpm
